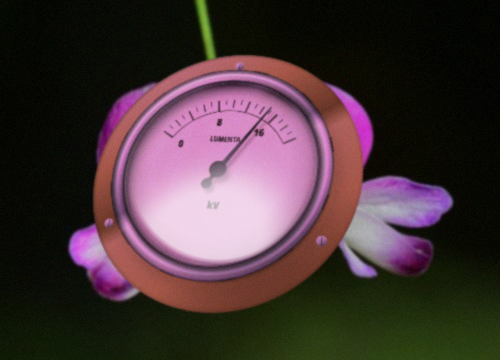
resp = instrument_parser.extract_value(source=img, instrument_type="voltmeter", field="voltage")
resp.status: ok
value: 15 kV
